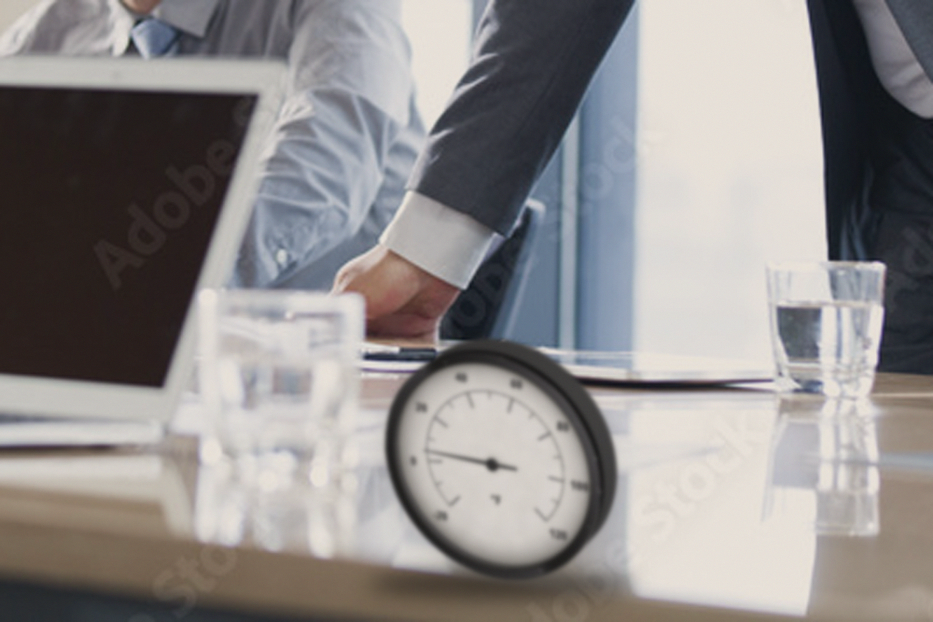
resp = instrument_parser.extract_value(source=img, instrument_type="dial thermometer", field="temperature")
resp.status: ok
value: 5 °F
